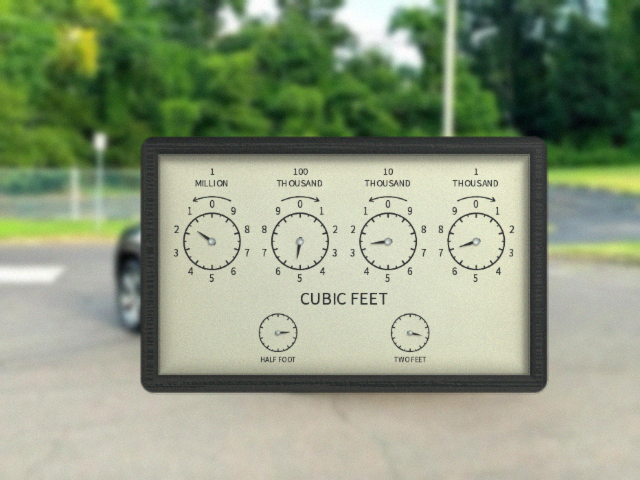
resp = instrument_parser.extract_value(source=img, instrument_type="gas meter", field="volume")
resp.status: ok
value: 152700 ft³
